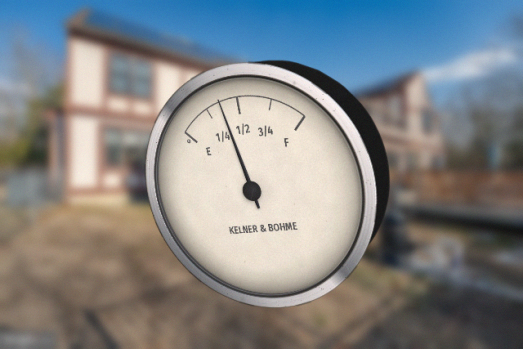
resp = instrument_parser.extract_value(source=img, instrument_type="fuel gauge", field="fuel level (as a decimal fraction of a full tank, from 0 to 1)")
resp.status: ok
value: 0.375
